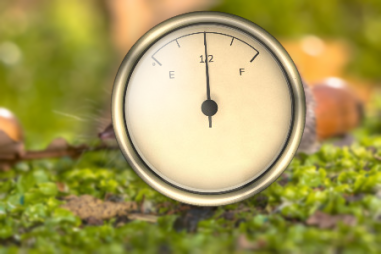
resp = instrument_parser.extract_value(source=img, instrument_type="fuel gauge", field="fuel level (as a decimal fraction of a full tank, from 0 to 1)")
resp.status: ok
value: 0.5
